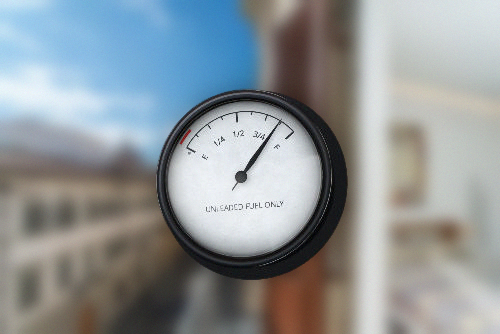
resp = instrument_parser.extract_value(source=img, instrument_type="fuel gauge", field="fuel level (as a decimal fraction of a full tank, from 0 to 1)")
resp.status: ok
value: 0.875
